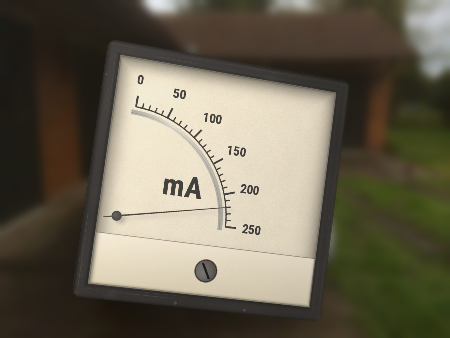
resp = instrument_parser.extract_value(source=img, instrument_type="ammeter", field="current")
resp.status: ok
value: 220 mA
